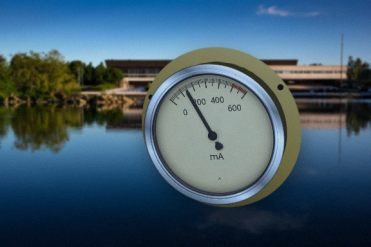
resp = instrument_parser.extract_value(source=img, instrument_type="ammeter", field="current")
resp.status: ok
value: 150 mA
